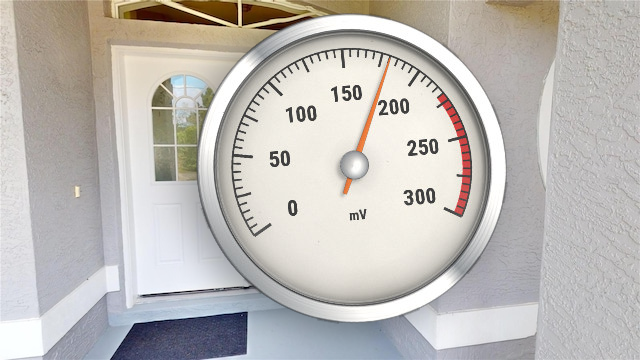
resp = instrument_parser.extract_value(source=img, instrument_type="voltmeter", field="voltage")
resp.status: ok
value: 180 mV
